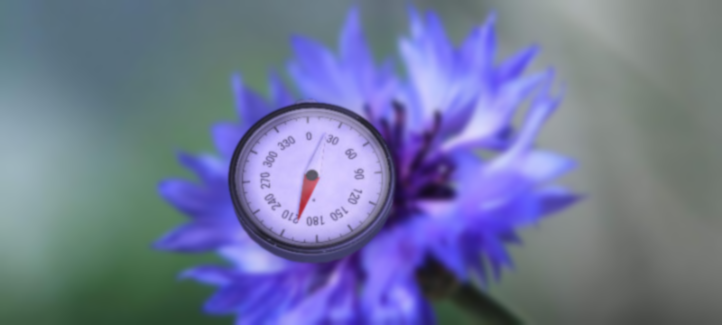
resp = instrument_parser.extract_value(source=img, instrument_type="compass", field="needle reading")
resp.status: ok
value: 200 °
